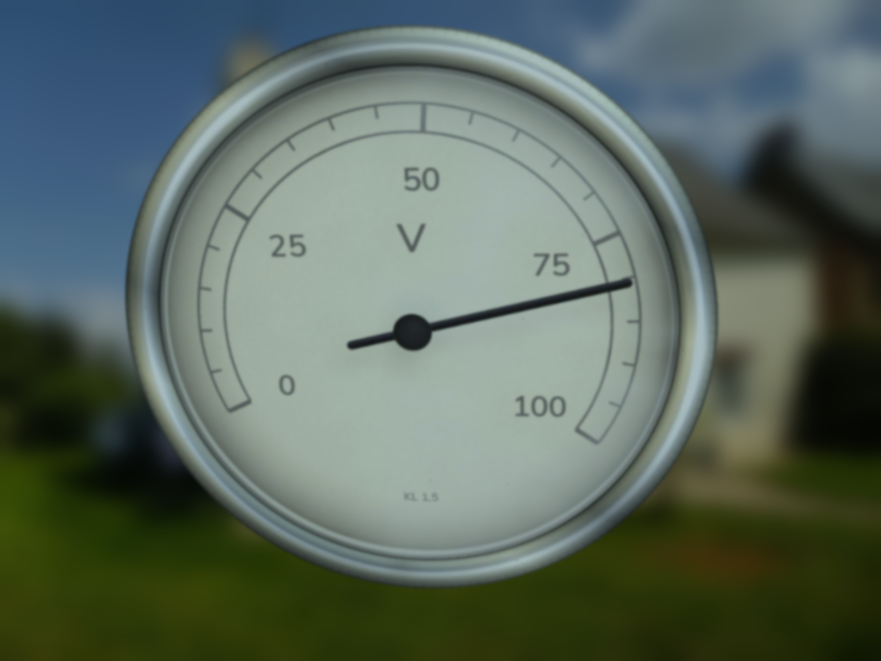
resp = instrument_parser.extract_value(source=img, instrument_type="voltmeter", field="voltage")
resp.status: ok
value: 80 V
